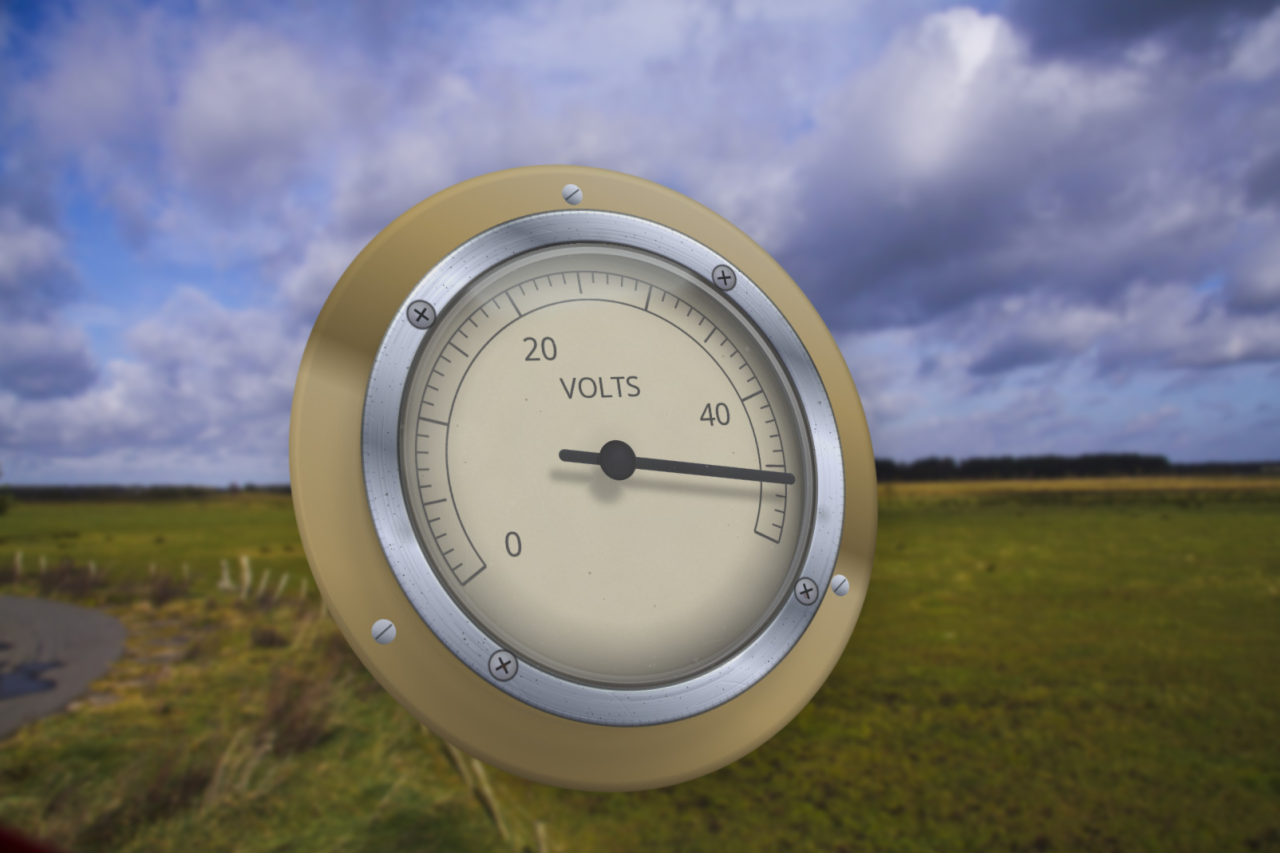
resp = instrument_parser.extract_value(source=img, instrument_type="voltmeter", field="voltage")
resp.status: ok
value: 46 V
